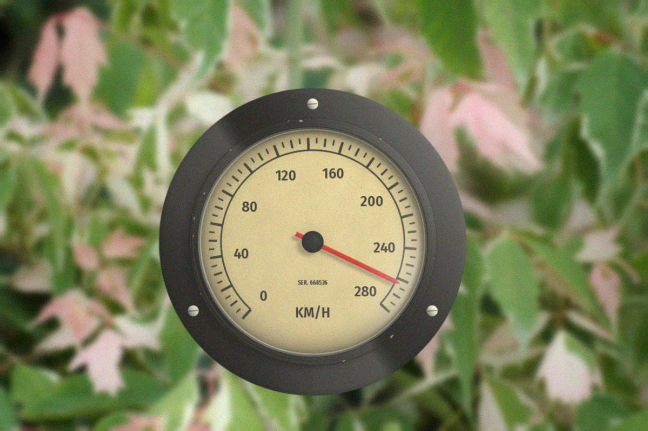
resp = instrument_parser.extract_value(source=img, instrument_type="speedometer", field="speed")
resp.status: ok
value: 262.5 km/h
